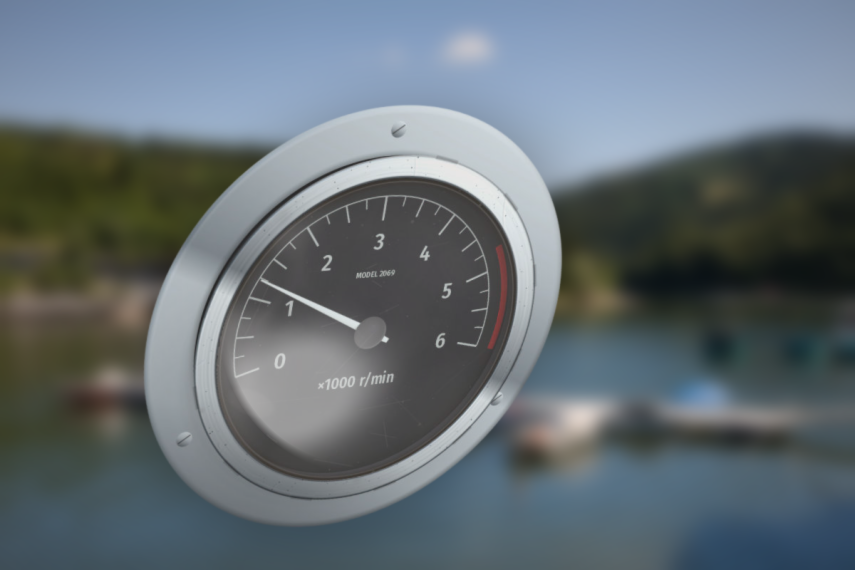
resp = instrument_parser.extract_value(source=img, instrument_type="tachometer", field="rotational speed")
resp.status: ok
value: 1250 rpm
